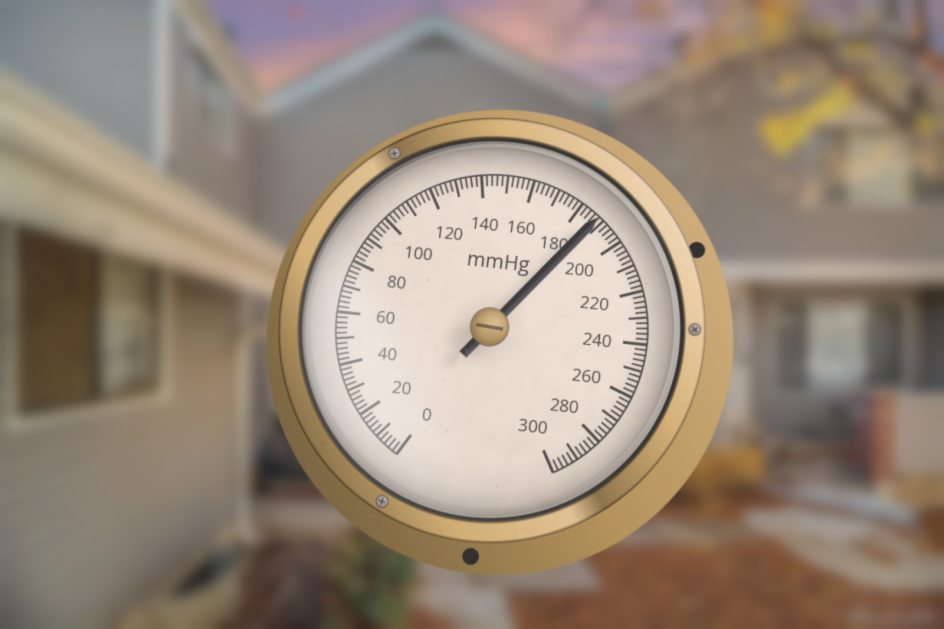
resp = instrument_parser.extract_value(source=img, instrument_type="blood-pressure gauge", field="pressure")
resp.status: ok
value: 188 mmHg
